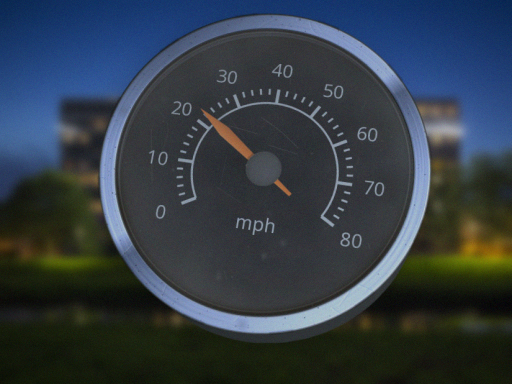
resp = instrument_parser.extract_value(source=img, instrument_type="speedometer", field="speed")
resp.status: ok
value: 22 mph
